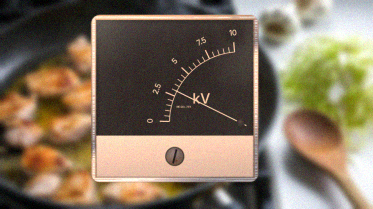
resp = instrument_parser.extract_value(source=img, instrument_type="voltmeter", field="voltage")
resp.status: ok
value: 3 kV
